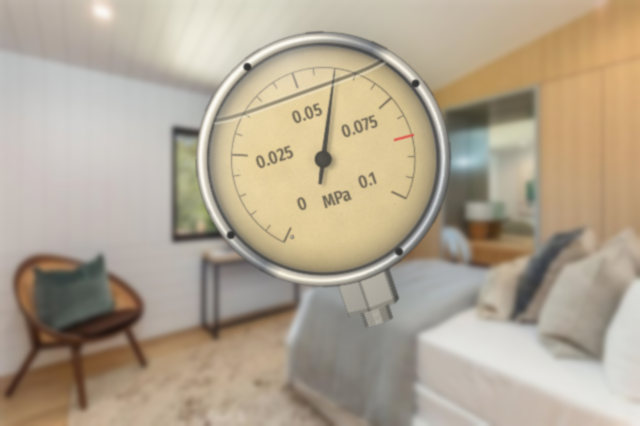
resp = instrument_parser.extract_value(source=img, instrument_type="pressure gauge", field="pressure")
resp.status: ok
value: 0.06 MPa
